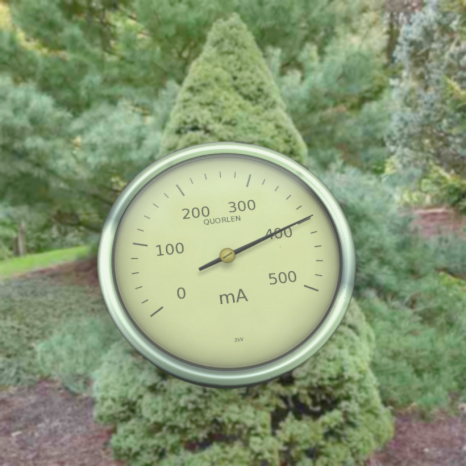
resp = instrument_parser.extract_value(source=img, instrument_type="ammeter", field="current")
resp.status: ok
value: 400 mA
